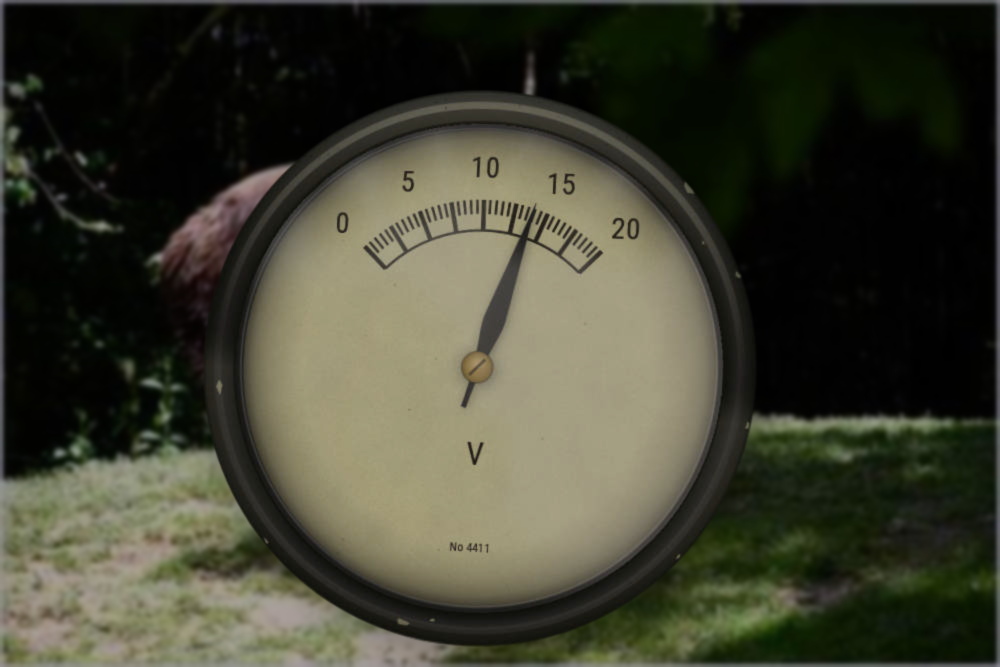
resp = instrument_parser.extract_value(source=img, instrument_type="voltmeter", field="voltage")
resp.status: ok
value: 14 V
